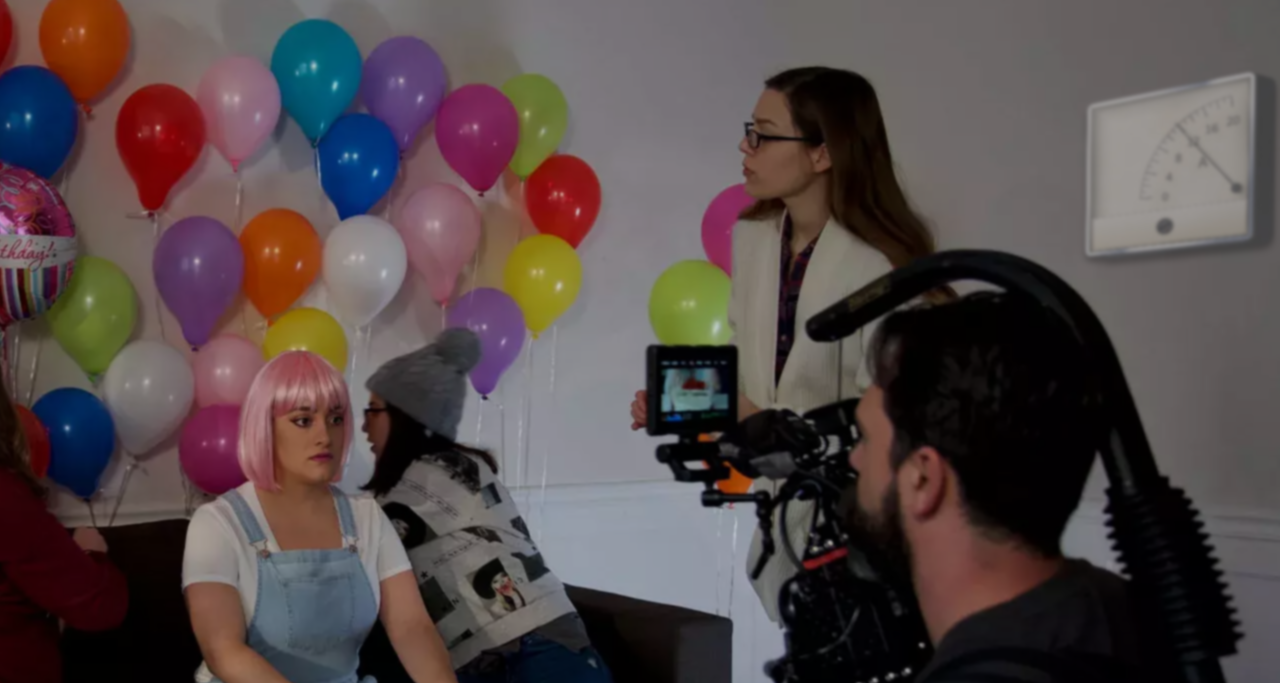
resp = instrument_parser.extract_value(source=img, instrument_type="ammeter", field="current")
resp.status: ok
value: 12 A
